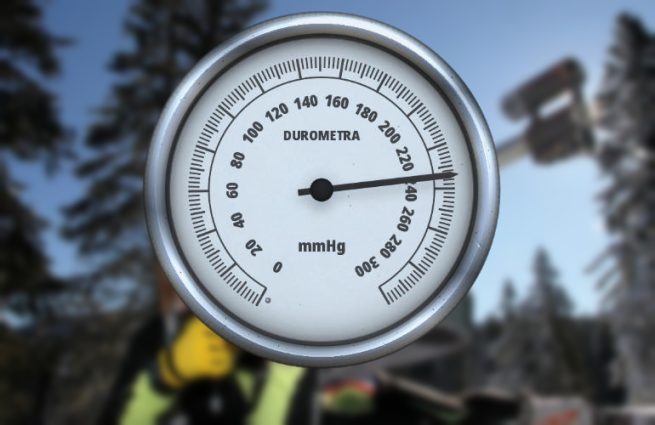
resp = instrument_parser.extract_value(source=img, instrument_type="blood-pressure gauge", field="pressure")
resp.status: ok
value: 234 mmHg
